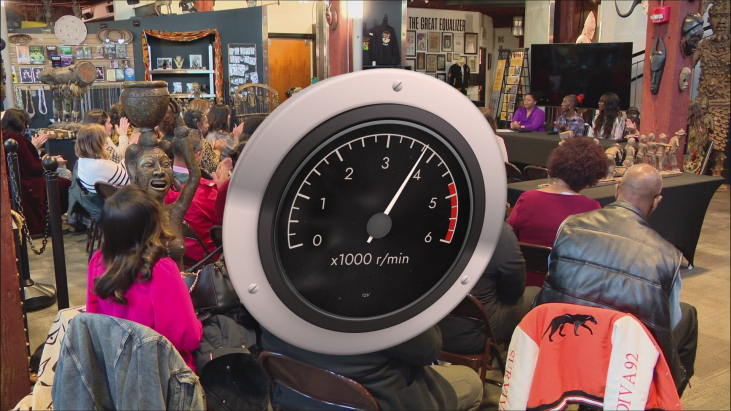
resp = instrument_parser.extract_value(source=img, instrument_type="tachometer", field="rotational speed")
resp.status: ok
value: 3750 rpm
